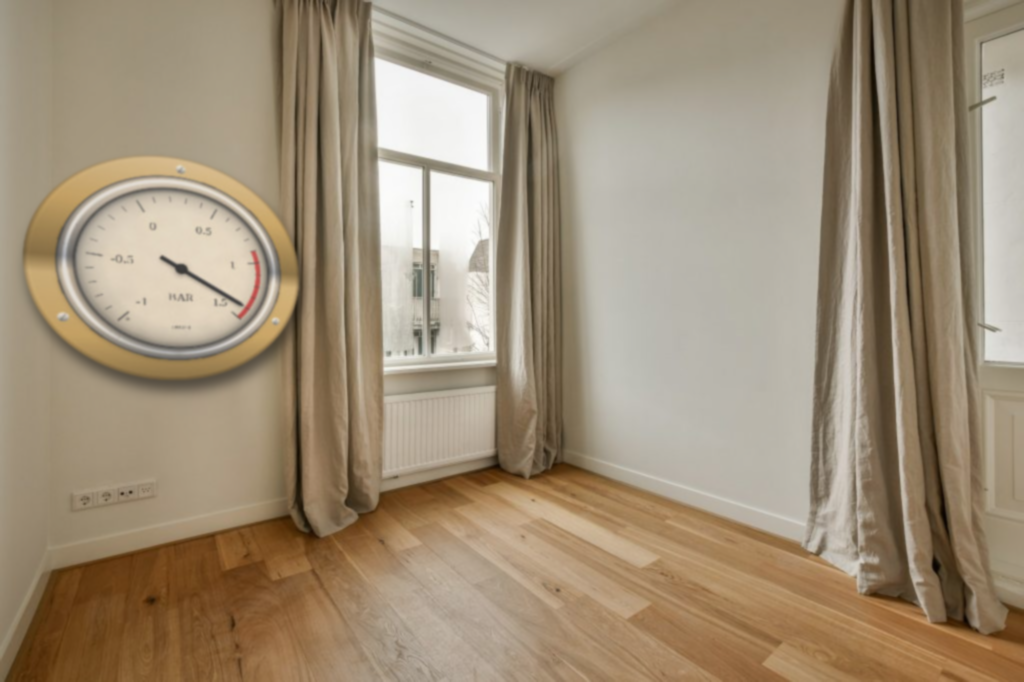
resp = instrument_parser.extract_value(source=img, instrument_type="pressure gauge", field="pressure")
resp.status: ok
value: 1.4 bar
